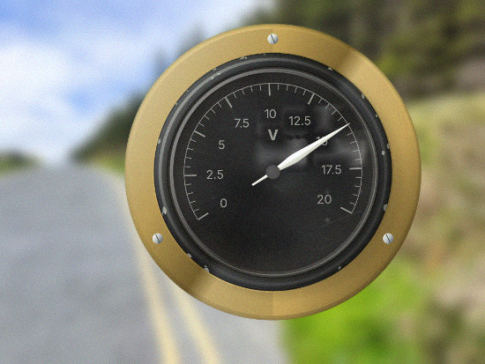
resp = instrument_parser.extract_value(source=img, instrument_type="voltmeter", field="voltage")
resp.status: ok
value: 15 V
